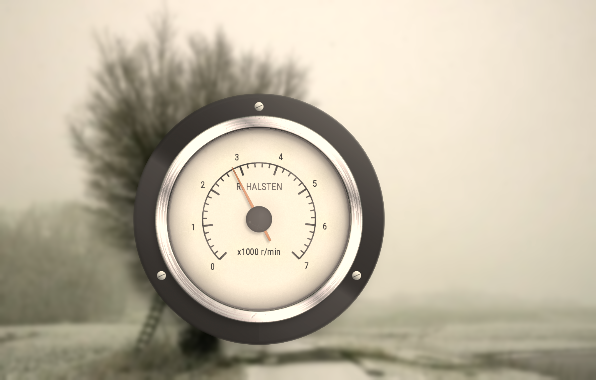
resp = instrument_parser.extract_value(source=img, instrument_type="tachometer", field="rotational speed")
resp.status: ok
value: 2800 rpm
